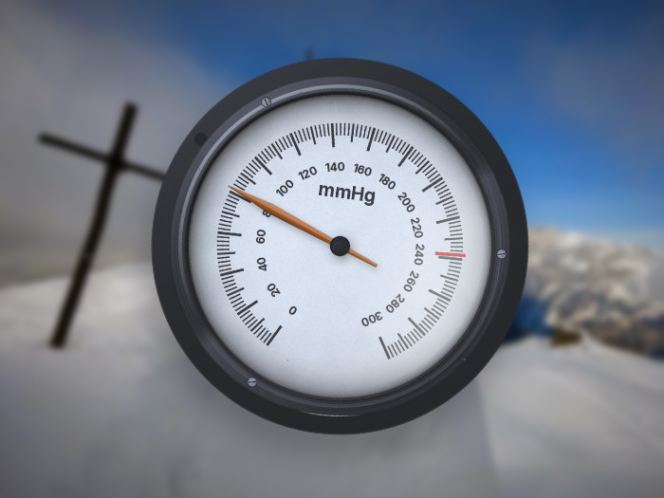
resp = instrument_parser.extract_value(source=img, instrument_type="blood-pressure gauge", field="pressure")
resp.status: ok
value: 82 mmHg
